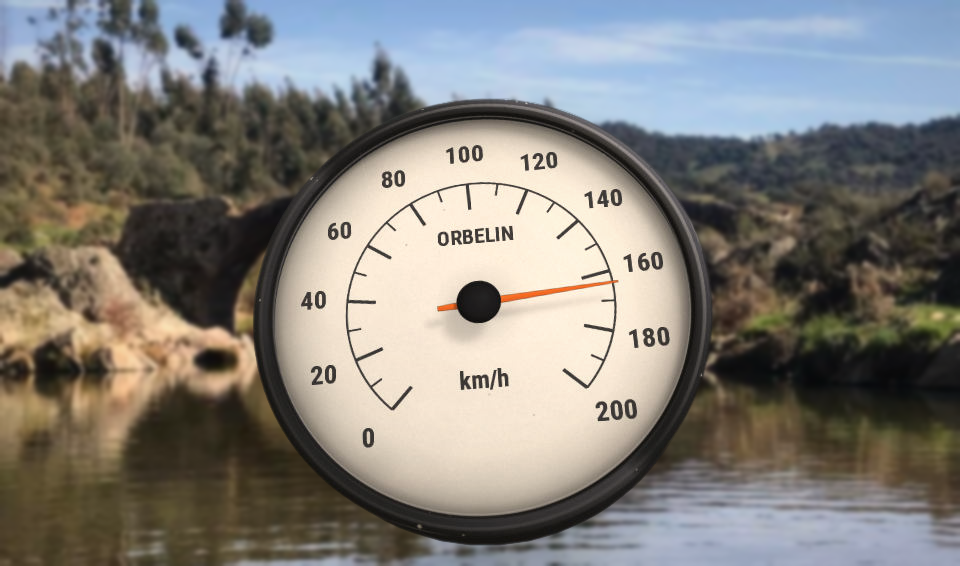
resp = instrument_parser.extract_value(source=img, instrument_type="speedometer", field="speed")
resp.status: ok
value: 165 km/h
